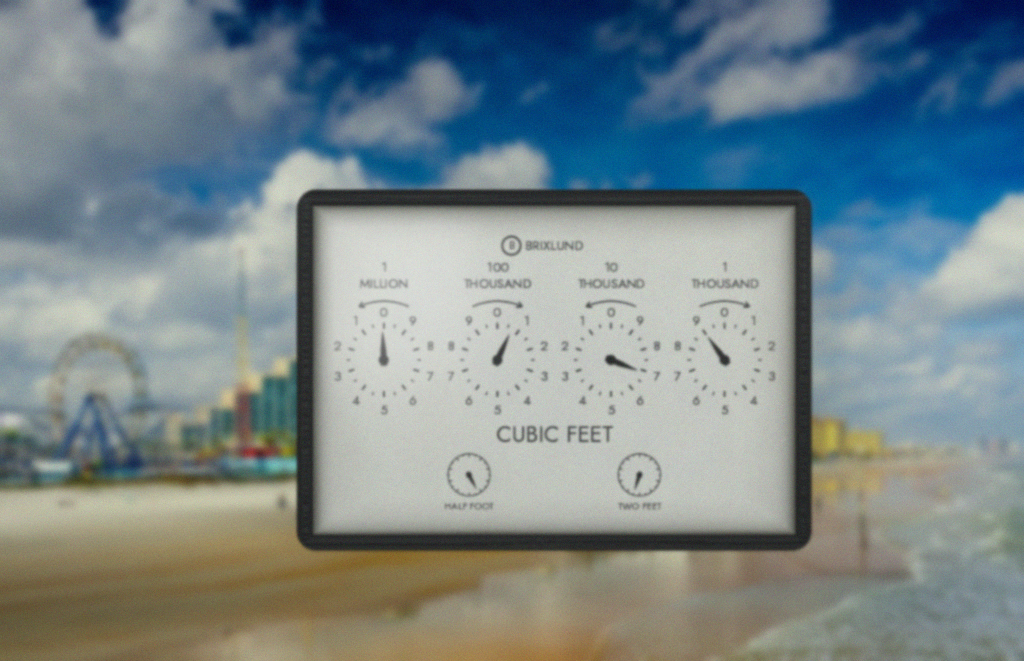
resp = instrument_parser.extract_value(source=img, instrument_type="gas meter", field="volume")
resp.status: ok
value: 6900 ft³
